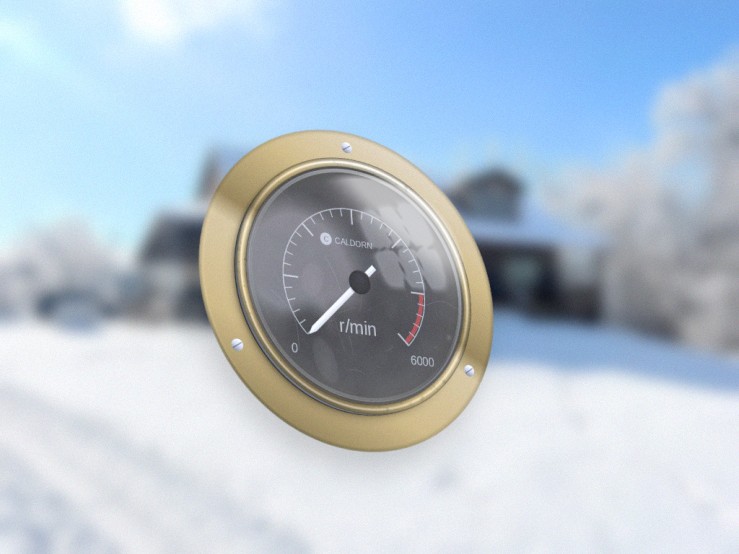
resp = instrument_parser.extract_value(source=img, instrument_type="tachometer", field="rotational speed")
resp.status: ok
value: 0 rpm
